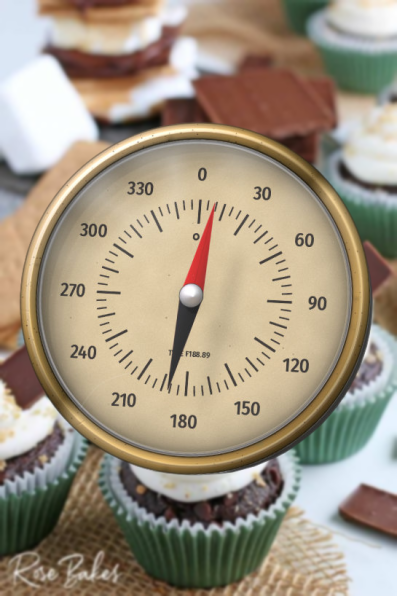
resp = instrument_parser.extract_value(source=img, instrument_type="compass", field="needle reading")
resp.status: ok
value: 10 °
